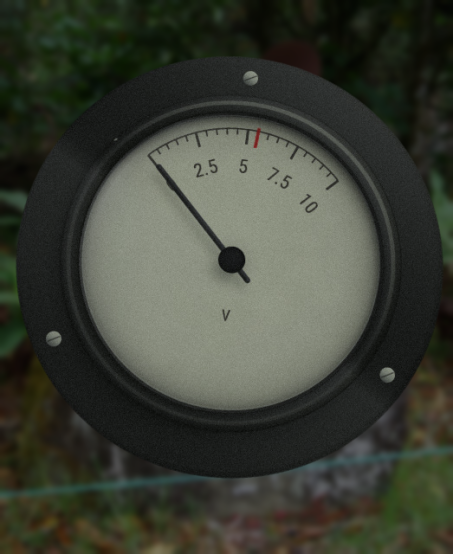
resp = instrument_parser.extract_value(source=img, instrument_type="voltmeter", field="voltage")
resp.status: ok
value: 0 V
